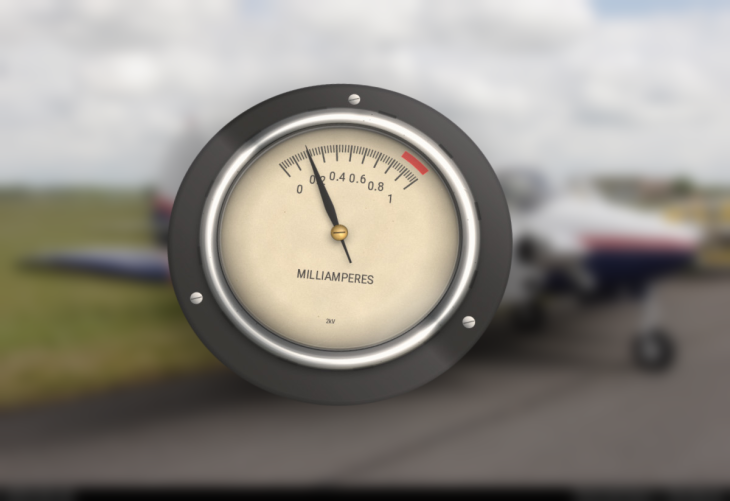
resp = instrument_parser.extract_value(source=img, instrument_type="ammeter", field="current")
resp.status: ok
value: 0.2 mA
